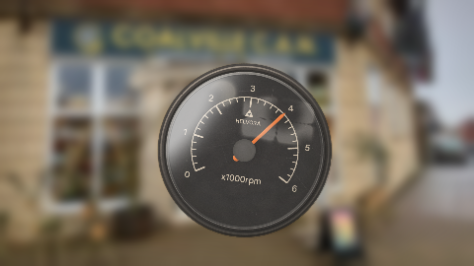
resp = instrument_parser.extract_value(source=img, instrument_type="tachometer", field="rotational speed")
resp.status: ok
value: 4000 rpm
